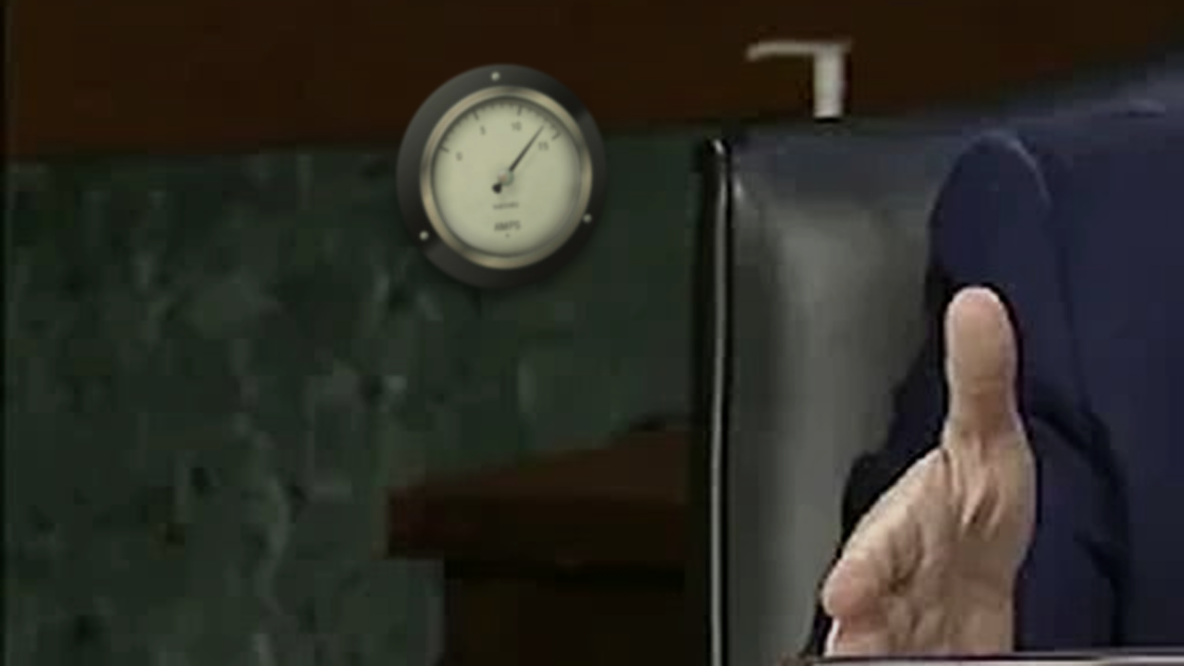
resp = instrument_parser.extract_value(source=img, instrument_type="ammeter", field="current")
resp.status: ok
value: 13 A
